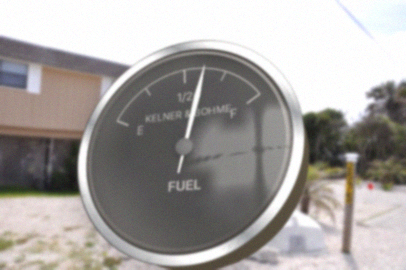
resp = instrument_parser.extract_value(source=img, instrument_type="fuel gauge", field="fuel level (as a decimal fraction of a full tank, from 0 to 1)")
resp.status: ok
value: 0.625
